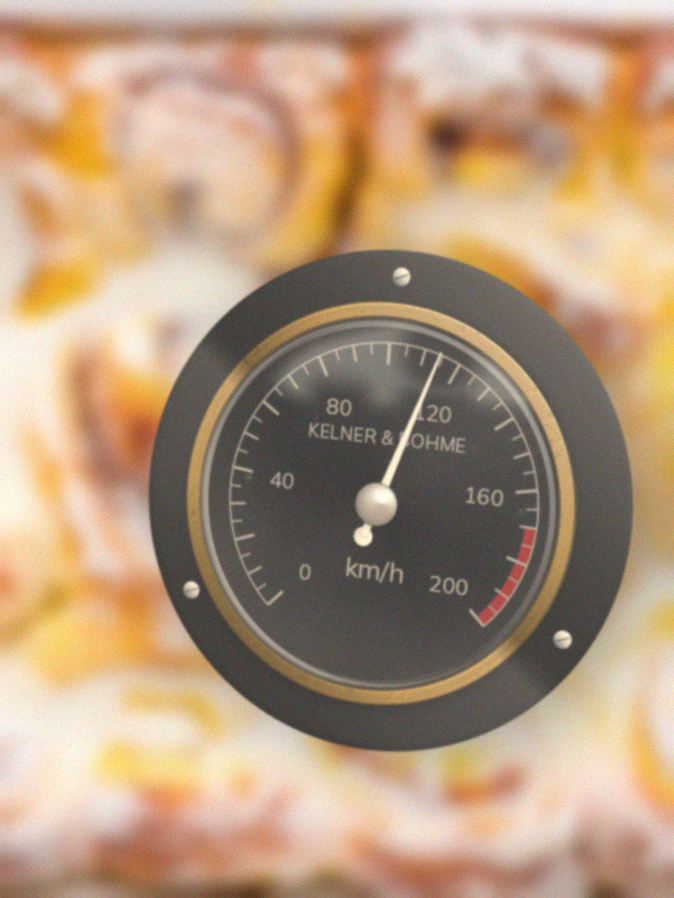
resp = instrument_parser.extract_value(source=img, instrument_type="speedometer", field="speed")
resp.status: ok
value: 115 km/h
